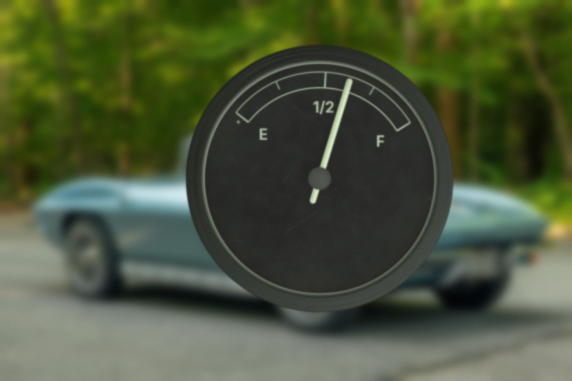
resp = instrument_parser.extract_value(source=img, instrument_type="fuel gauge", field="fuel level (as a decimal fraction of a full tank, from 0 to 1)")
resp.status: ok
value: 0.625
